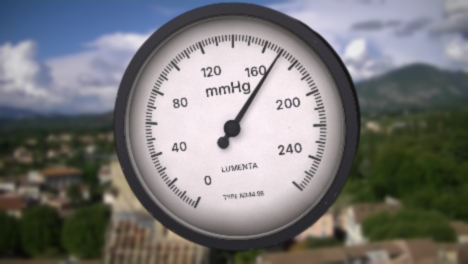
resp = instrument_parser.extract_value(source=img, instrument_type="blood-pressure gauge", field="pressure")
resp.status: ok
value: 170 mmHg
